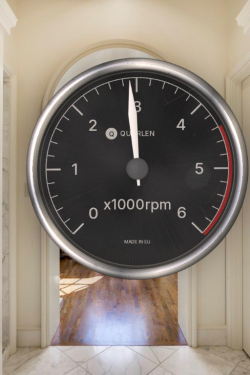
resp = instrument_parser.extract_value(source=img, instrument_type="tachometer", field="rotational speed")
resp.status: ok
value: 2900 rpm
